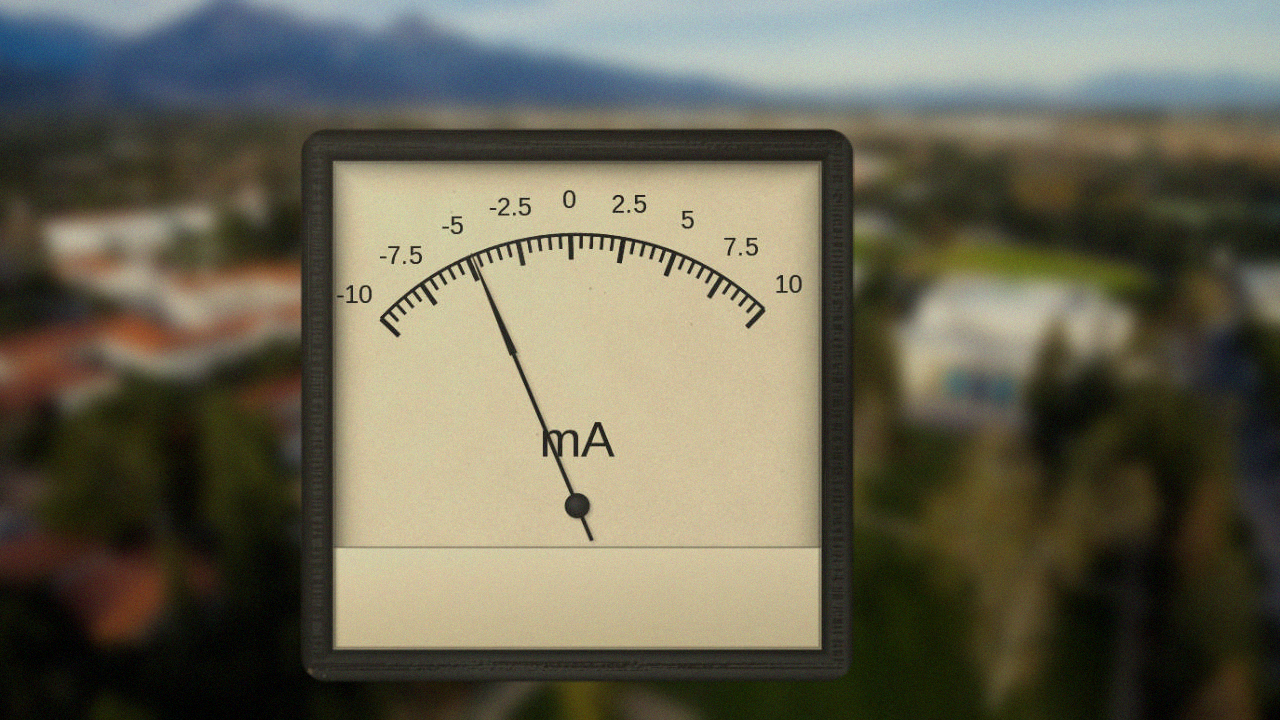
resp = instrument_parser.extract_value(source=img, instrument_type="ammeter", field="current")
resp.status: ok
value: -4.75 mA
